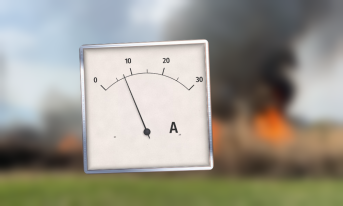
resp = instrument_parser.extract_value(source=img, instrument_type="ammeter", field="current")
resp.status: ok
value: 7.5 A
